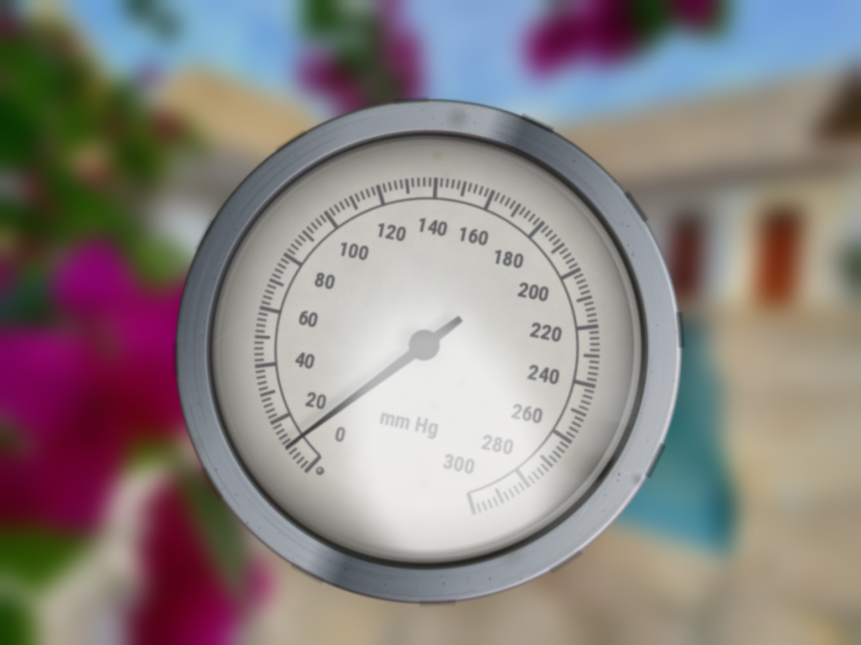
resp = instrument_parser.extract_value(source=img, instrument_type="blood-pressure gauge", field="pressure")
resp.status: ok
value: 10 mmHg
